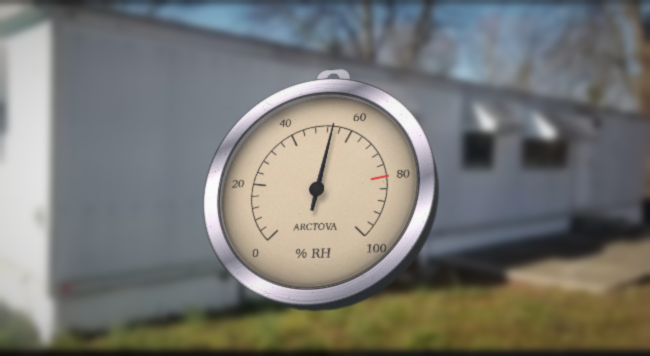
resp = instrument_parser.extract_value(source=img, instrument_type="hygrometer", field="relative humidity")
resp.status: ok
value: 54 %
